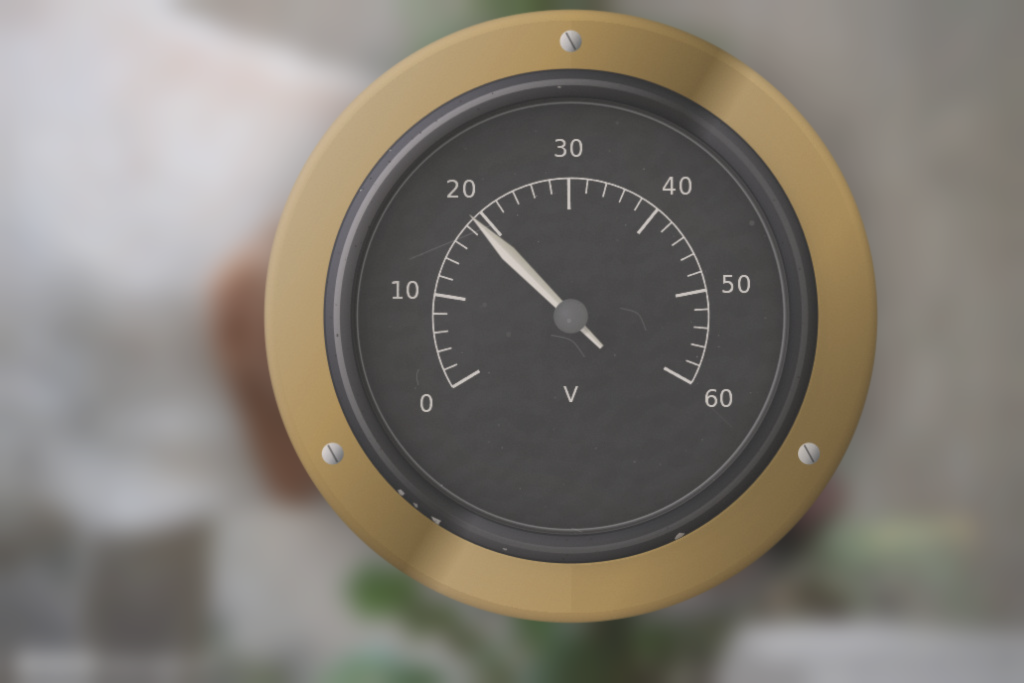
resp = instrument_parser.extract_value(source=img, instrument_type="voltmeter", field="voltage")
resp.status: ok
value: 19 V
